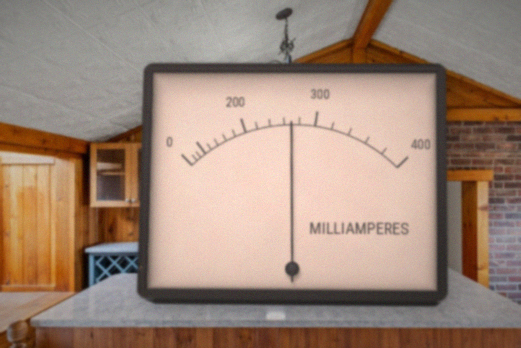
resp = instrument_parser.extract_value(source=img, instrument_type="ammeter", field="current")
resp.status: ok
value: 270 mA
